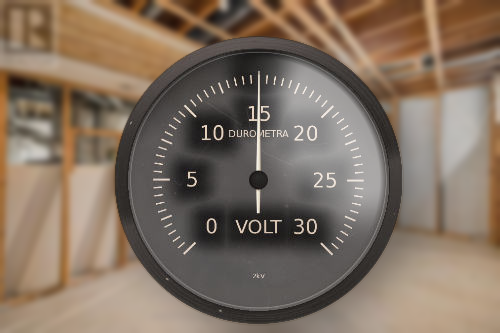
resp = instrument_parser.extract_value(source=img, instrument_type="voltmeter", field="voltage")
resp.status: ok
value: 15 V
